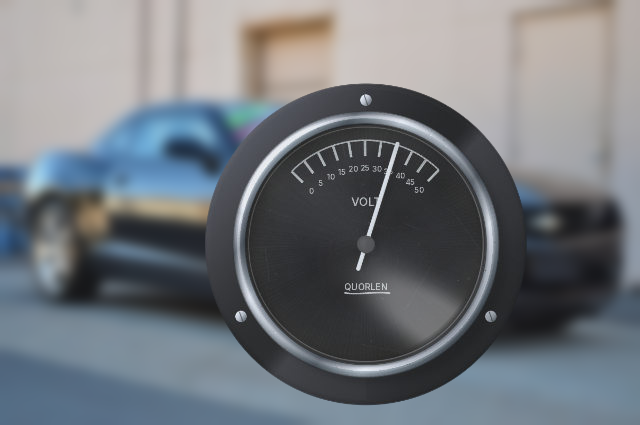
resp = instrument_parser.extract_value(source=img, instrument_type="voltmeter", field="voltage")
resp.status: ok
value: 35 V
